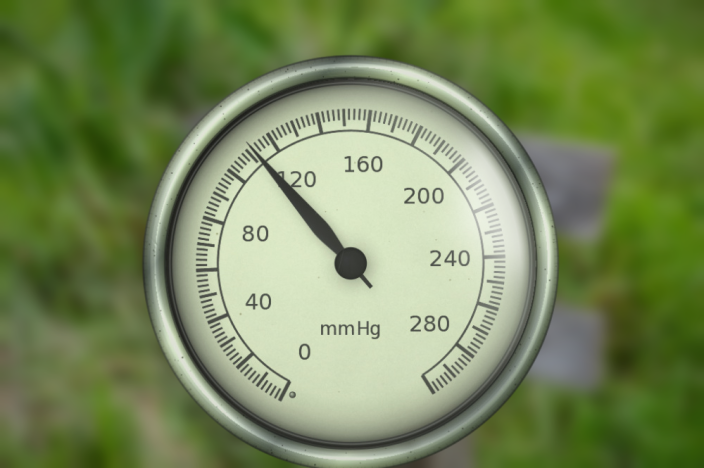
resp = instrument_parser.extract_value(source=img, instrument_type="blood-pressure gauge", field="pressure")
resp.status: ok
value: 112 mmHg
